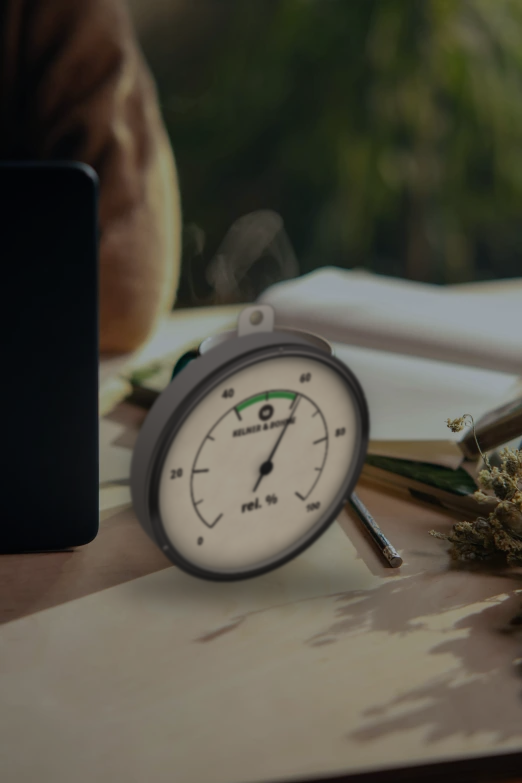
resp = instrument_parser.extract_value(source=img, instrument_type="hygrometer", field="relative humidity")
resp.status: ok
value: 60 %
